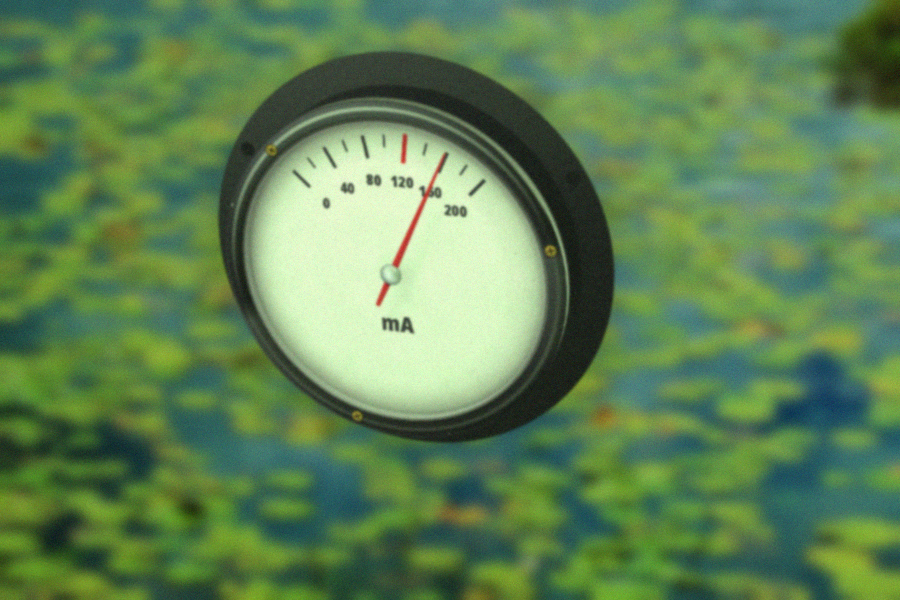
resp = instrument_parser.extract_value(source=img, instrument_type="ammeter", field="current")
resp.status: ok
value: 160 mA
